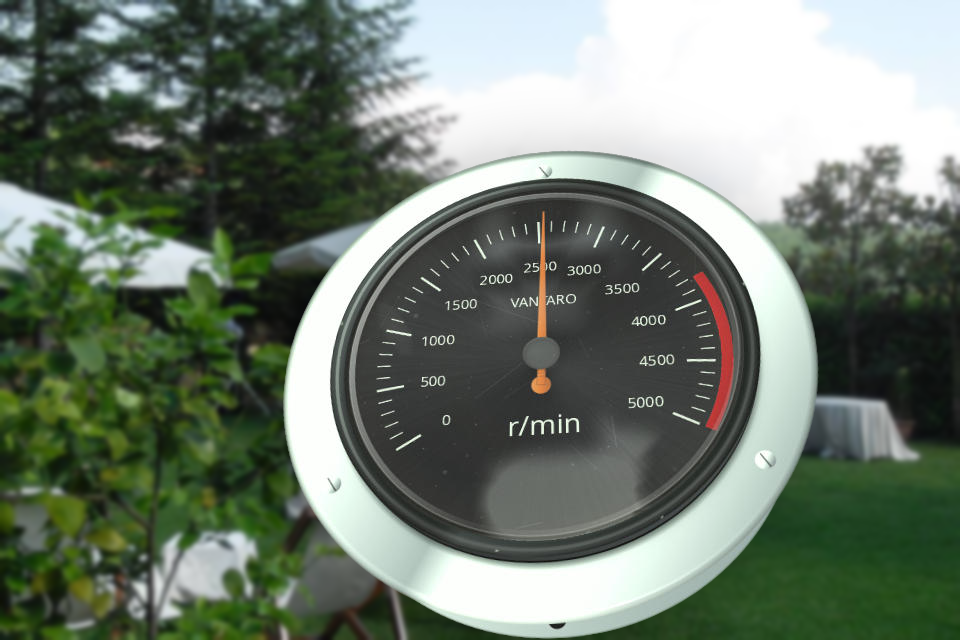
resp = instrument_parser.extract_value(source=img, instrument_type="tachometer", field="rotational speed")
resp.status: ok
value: 2550 rpm
